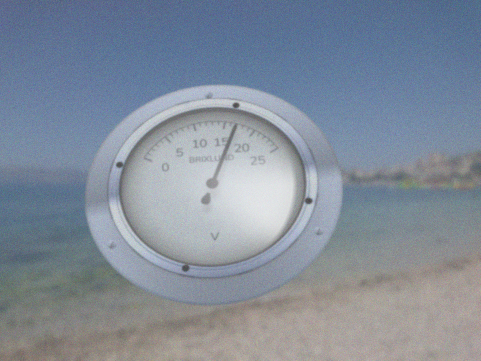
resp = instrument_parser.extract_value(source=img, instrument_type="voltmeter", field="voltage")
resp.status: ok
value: 17 V
